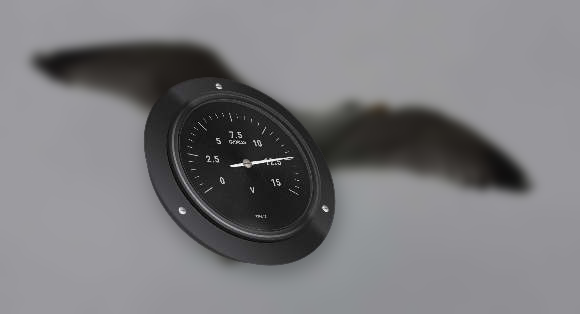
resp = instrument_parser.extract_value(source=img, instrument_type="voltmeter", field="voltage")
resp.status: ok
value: 12.5 V
